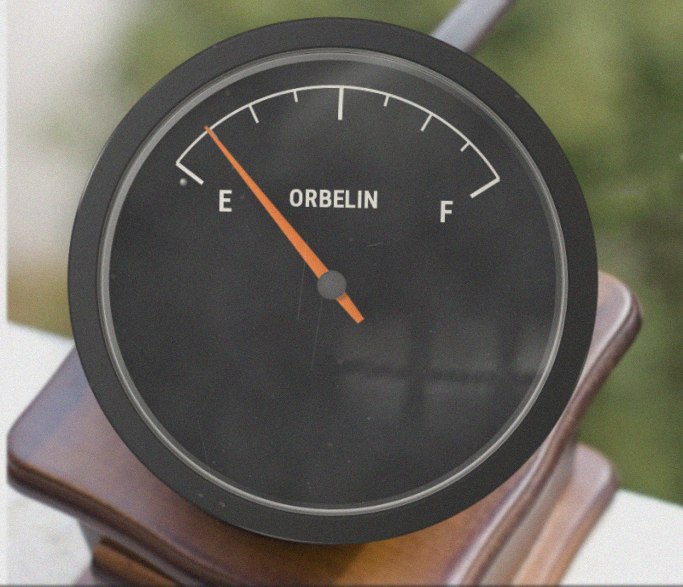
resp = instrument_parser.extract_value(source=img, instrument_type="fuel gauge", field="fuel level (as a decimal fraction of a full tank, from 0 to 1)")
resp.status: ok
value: 0.125
